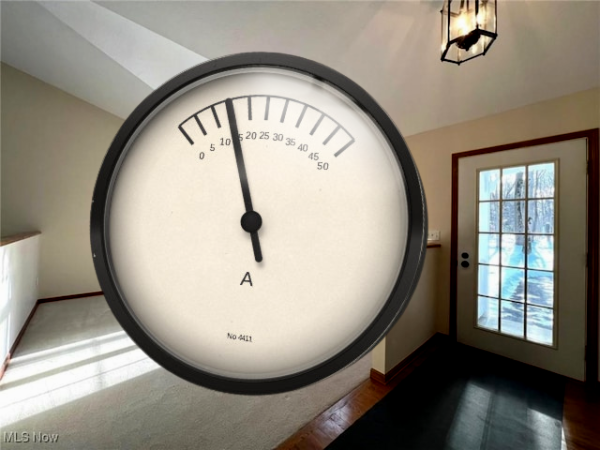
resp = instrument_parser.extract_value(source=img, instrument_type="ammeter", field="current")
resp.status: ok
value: 15 A
